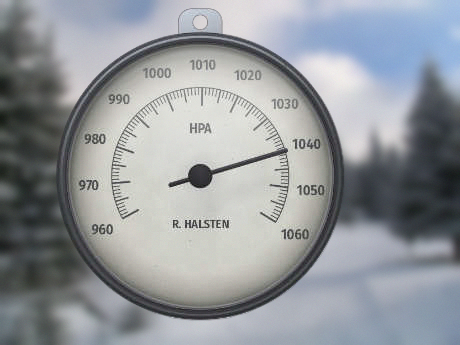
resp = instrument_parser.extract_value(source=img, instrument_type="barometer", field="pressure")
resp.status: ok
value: 1040 hPa
